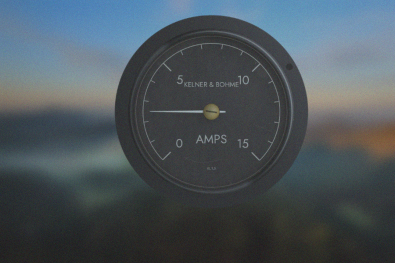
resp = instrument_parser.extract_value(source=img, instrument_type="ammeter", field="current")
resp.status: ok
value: 2.5 A
